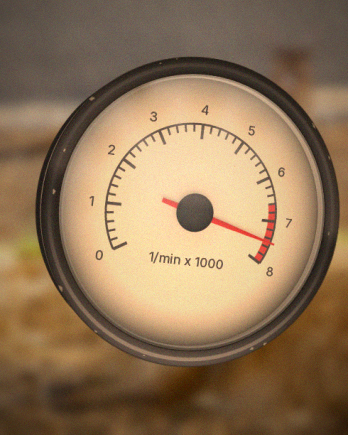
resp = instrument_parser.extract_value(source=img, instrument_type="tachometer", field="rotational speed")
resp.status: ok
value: 7500 rpm
